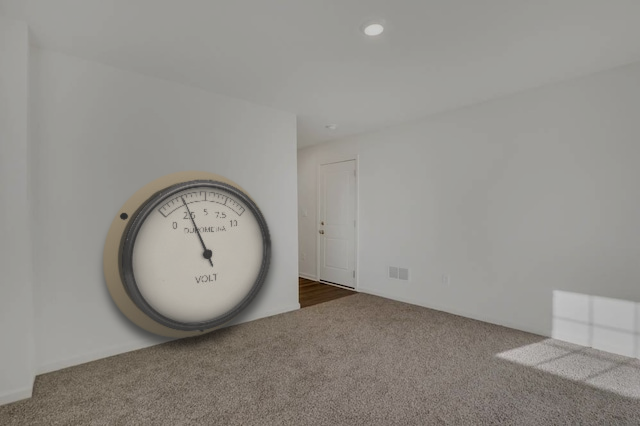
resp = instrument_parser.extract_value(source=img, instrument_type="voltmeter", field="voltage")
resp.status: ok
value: 2.5 V
